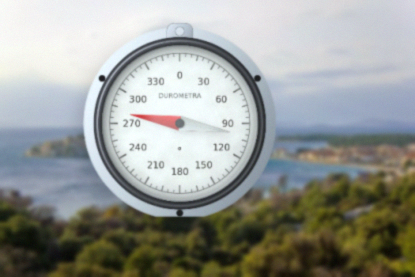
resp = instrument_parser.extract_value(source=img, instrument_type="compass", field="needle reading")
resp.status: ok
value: 280 °
